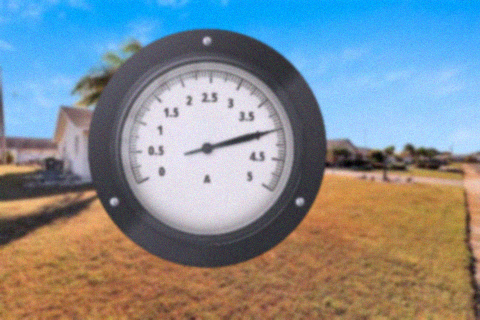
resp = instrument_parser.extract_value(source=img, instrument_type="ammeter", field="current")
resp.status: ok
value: 4 A
